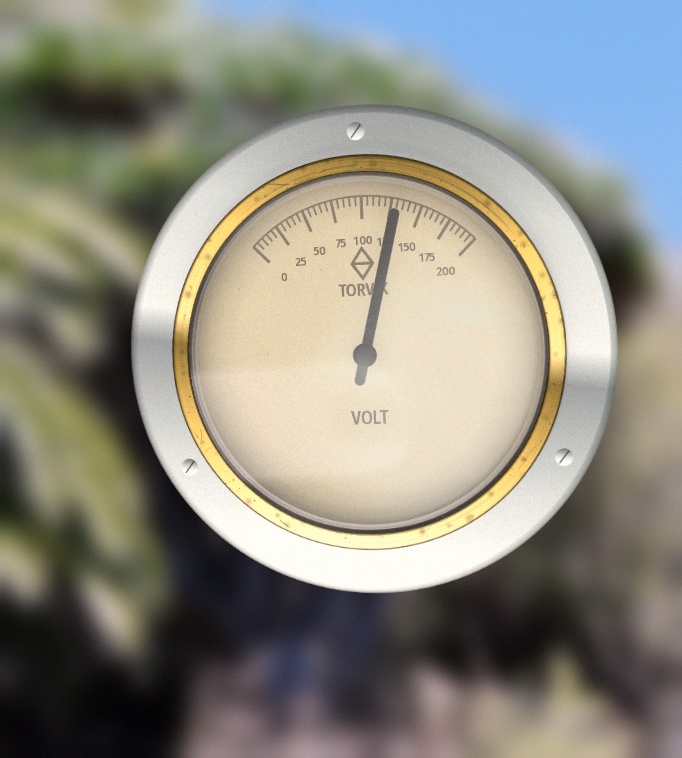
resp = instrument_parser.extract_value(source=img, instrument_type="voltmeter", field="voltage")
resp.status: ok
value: 130 V
